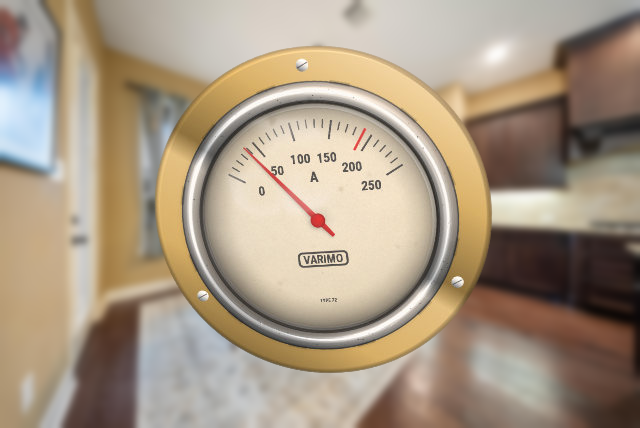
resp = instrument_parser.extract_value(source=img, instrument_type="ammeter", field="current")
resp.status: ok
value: 40 A
